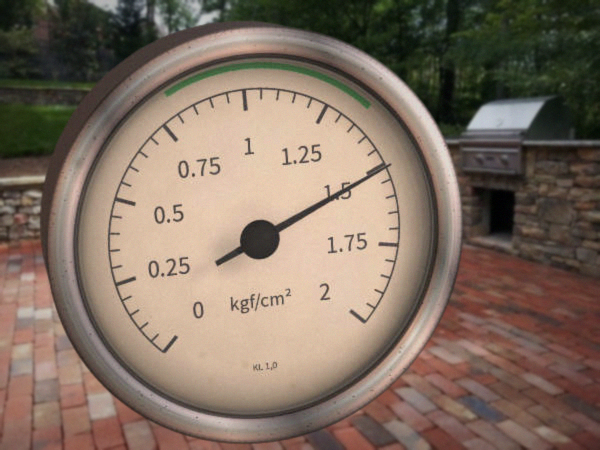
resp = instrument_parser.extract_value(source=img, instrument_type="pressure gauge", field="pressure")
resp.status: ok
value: 1.5 kg/cm²
